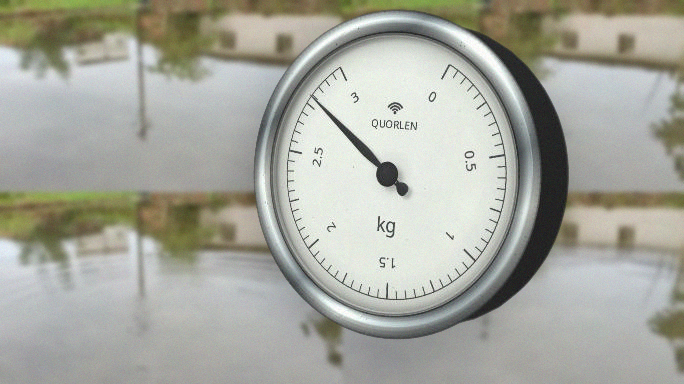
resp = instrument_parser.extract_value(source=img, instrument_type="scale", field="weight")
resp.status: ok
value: 2.8 kg
